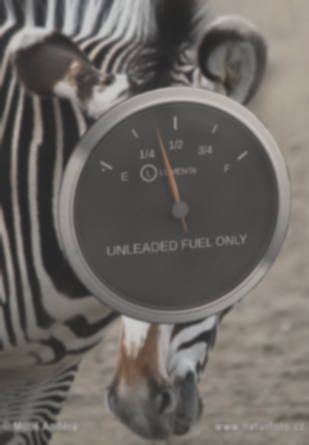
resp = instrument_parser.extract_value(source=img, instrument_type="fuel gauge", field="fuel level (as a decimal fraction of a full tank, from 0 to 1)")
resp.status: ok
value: 0.375
